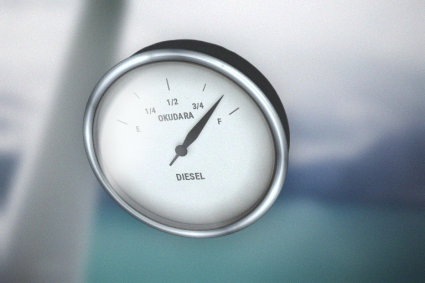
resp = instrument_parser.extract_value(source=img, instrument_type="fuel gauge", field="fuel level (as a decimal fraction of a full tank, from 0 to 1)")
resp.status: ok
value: 0.875
